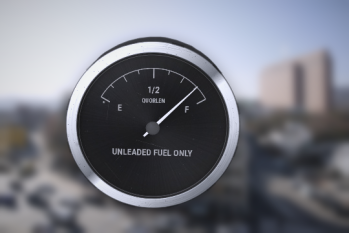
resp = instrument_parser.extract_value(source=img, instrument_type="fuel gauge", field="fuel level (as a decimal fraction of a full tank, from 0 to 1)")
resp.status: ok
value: 0.875
